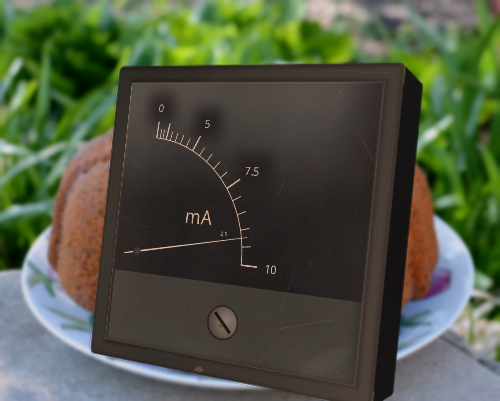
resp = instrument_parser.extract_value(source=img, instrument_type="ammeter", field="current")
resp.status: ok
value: 9.25 mA
